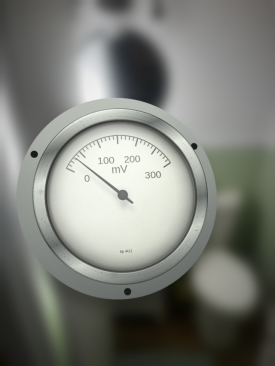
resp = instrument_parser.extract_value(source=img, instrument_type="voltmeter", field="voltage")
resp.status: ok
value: 30 mV
